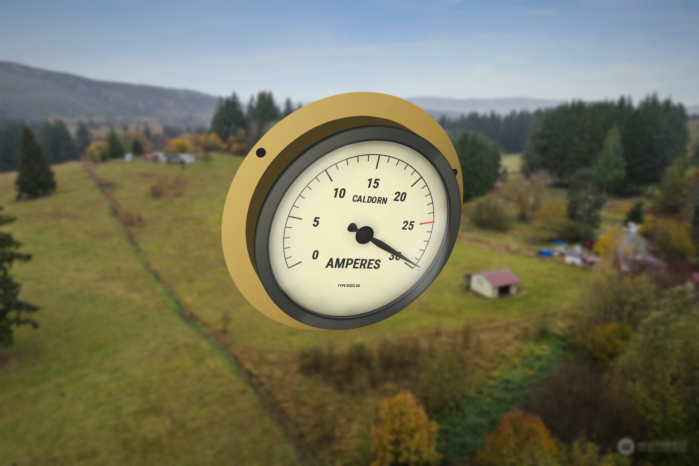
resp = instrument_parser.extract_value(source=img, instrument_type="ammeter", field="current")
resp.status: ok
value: 29.5 A
